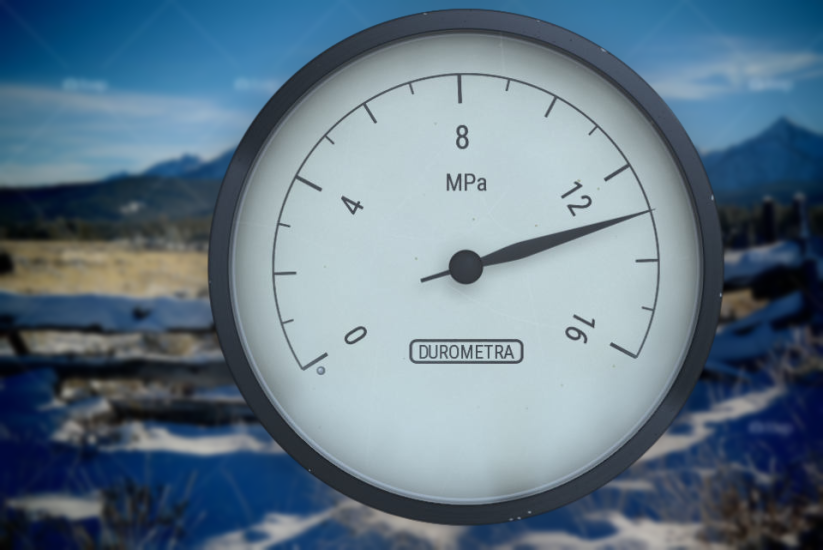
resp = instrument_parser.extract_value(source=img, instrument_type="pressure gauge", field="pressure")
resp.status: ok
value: 13 MPa
